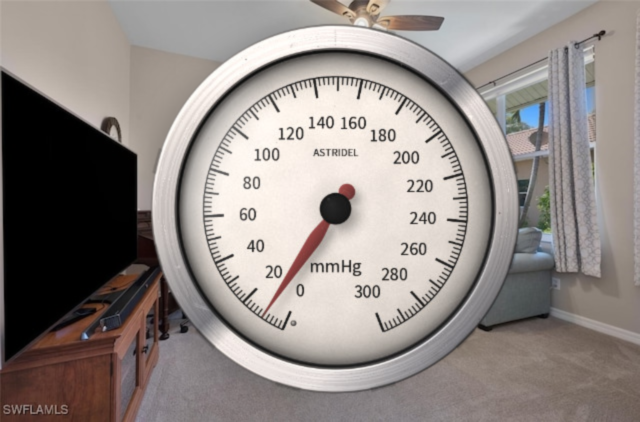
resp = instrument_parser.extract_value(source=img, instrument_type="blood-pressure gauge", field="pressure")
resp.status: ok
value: 10 mmHg
